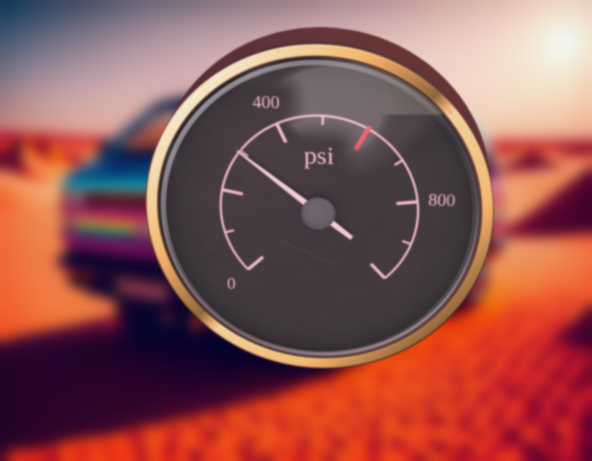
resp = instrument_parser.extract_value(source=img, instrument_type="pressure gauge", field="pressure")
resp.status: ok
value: 300 psi
